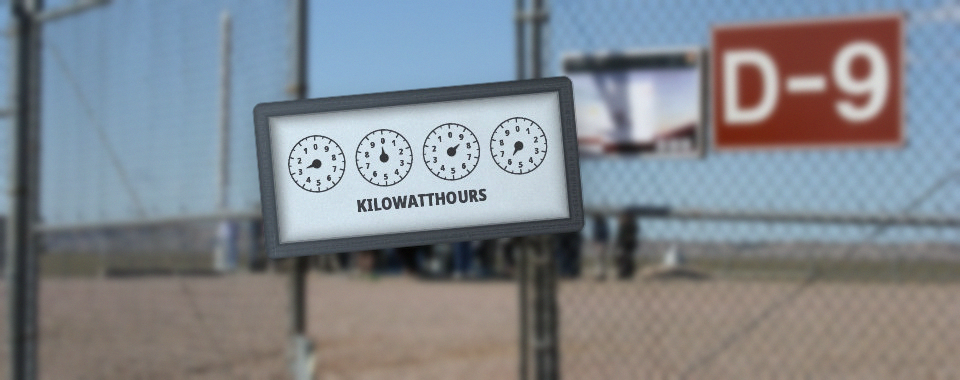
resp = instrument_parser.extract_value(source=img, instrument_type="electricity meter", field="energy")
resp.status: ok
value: 2986 kWh
